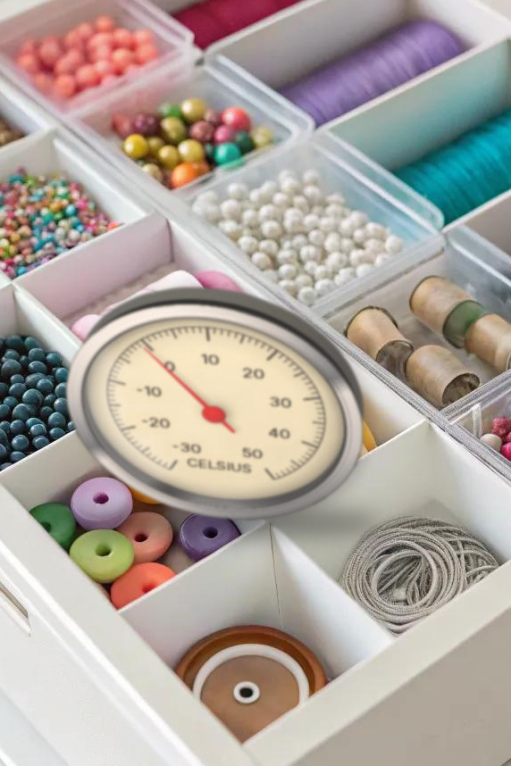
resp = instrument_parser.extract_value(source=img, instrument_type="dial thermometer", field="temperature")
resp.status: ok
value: 0 °C
